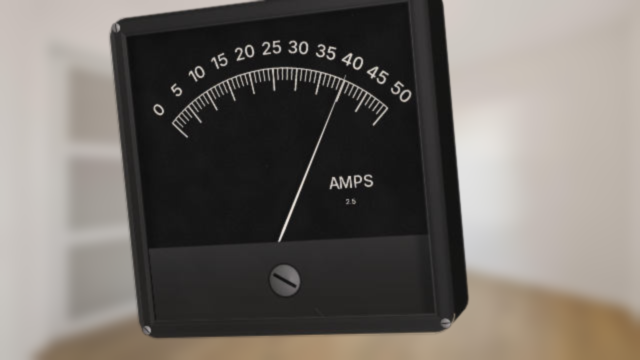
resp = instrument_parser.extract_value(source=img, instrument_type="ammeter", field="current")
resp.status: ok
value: 40 A
